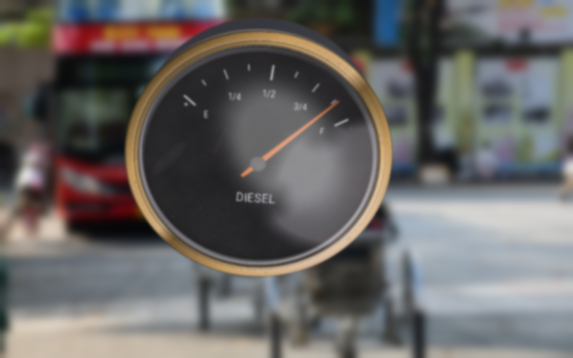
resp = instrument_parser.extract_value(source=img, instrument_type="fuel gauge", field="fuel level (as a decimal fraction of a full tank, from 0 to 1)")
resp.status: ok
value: 0.875
